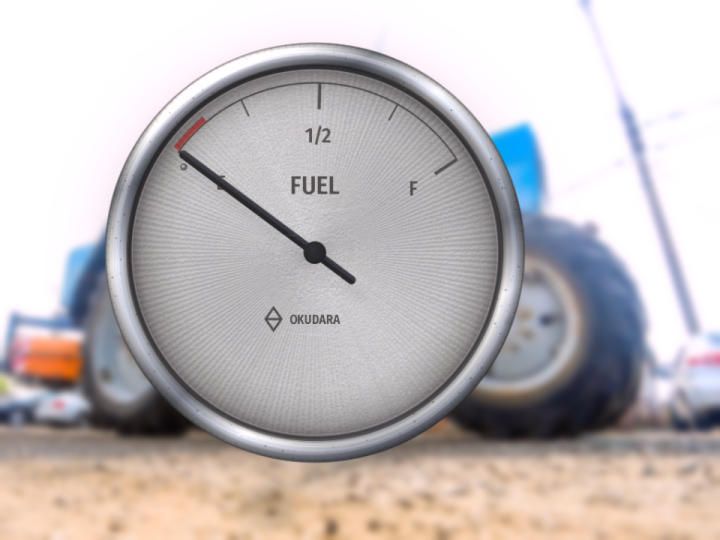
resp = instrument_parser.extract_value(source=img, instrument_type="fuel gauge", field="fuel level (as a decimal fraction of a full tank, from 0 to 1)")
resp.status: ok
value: 0
